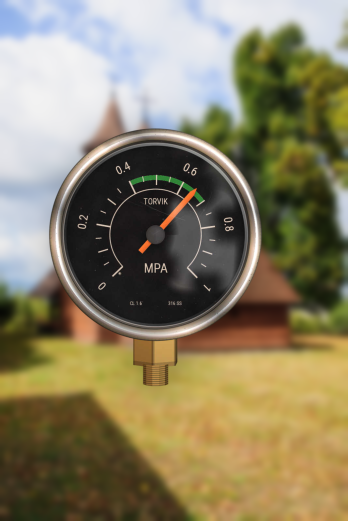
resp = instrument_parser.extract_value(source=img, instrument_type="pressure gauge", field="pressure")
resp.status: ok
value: 0.65 MPa
